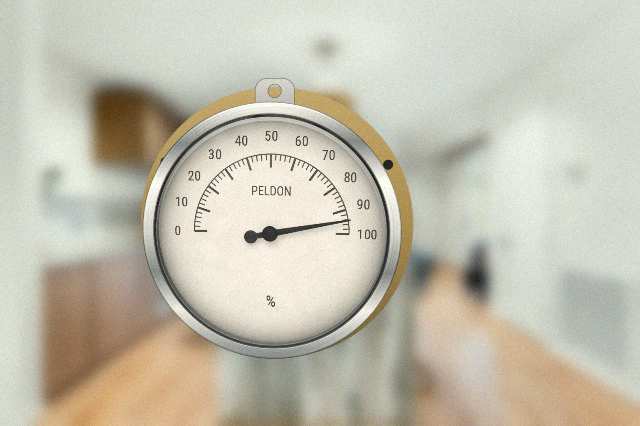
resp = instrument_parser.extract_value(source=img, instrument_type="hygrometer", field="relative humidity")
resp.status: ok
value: 94 %
